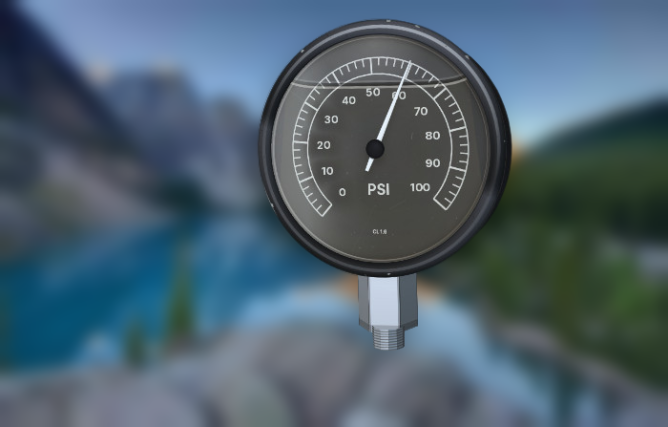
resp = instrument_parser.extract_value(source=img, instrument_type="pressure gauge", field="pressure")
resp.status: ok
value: 60 psi
